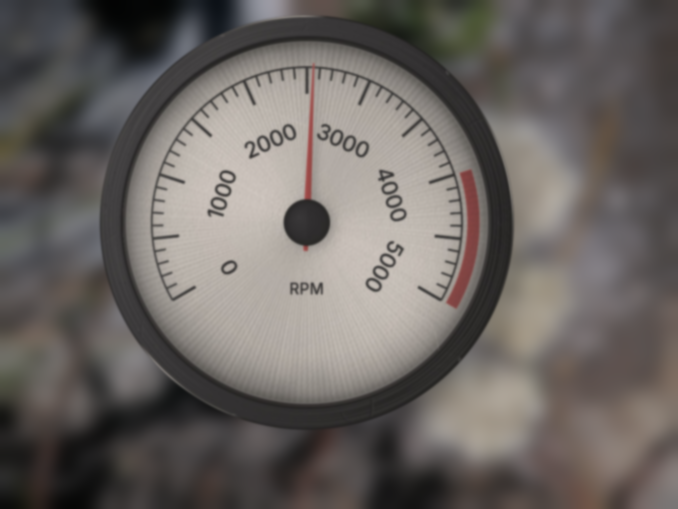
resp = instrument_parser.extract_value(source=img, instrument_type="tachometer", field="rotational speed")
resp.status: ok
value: 2550 rpm
